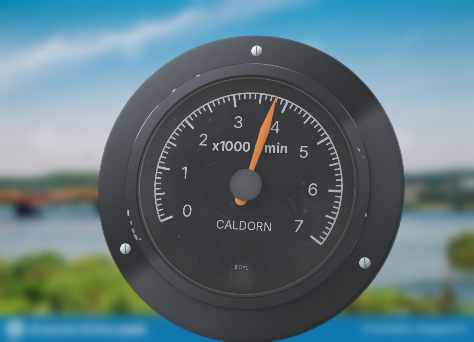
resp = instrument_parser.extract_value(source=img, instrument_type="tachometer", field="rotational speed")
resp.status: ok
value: 3800 rpm
